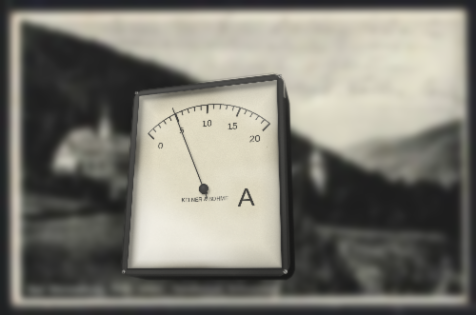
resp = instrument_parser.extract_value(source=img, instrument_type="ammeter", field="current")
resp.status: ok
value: 5 A
